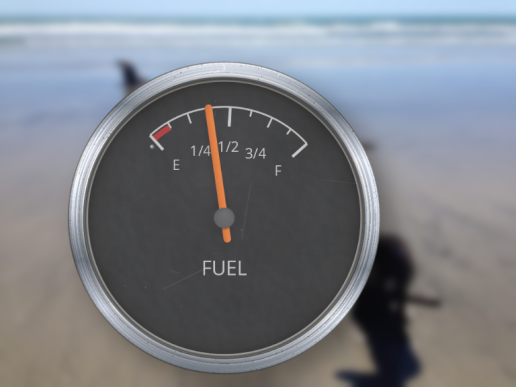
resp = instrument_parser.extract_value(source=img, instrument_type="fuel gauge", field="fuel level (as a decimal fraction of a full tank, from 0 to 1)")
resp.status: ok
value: 0.375
